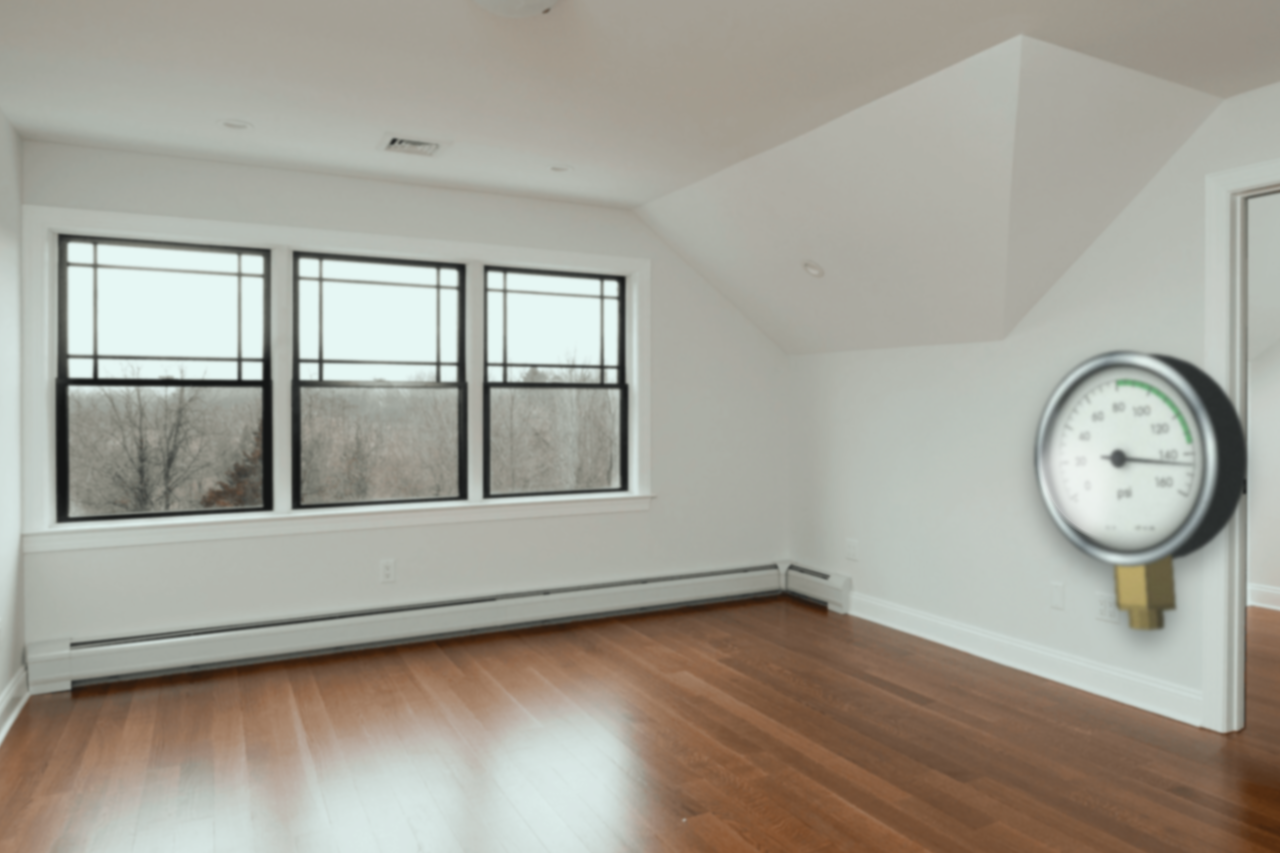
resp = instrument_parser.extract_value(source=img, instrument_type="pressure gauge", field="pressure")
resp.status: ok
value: 145 psi
